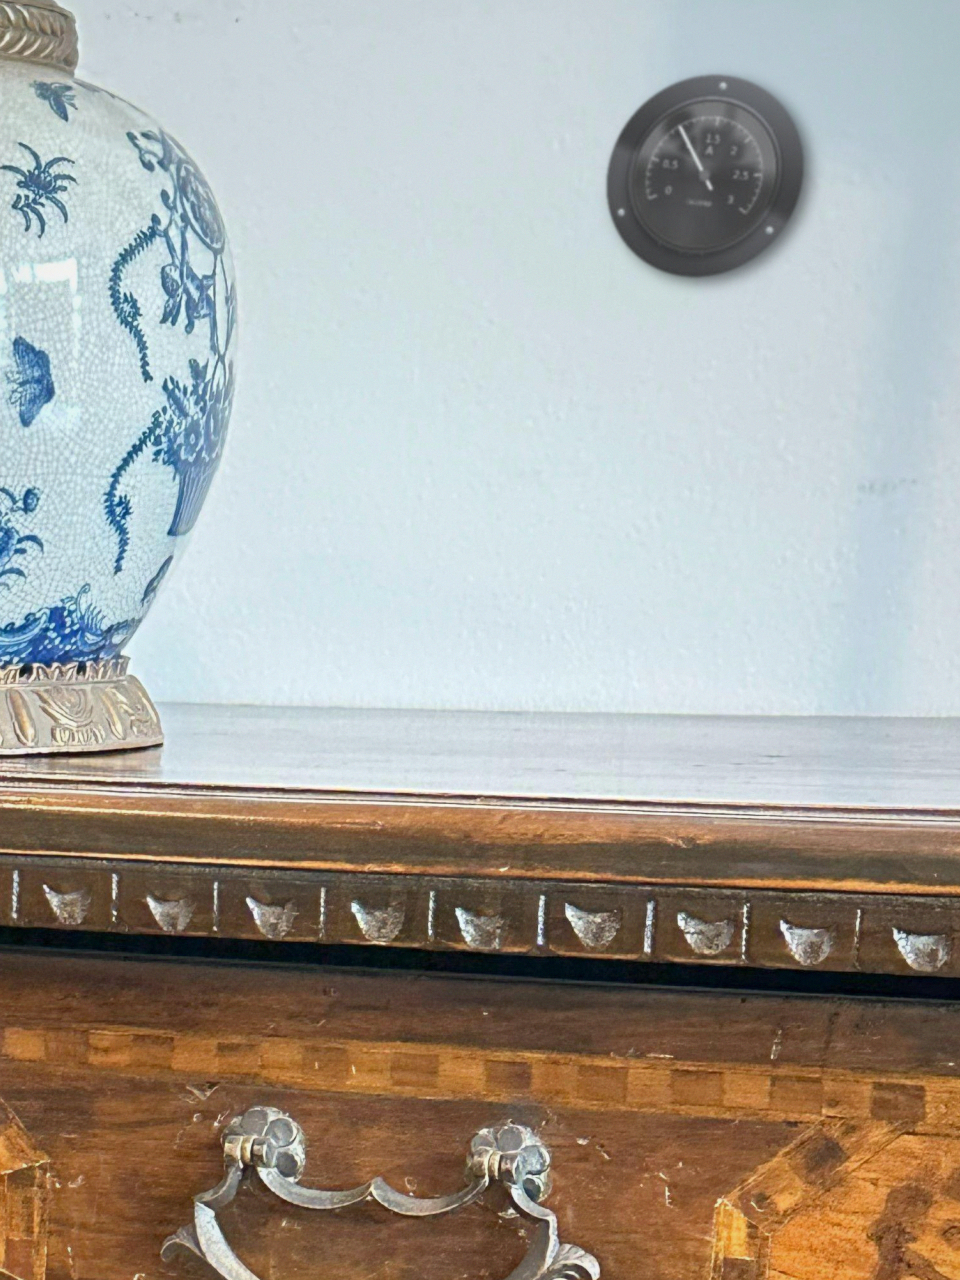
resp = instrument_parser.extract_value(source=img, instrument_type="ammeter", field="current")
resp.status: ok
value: 1 A
